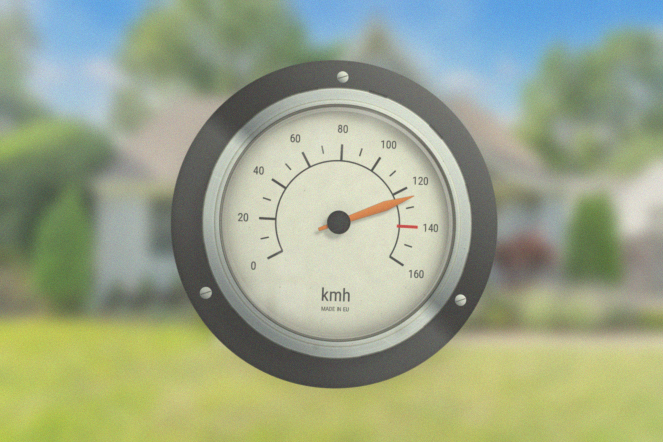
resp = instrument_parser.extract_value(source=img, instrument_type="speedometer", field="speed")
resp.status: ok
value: 125 km/h
